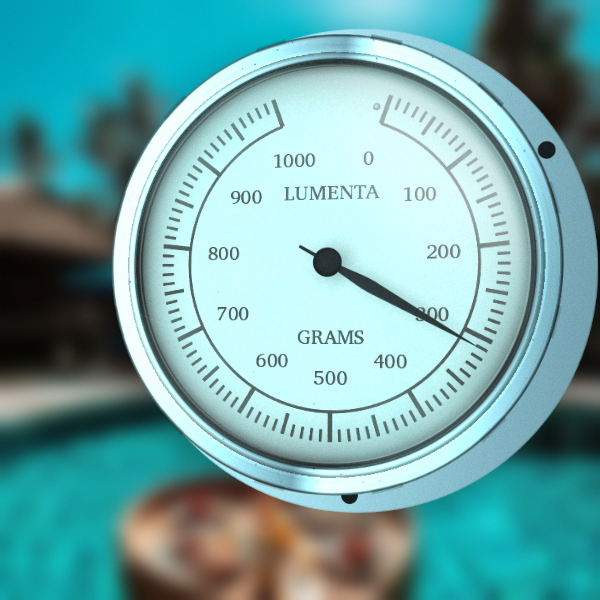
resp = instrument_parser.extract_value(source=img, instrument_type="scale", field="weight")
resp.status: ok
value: 310 g
